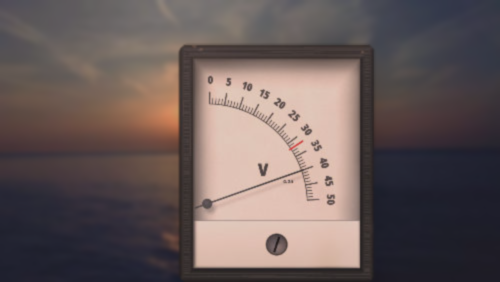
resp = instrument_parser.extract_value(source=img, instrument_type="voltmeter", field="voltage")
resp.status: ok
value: 40 V
